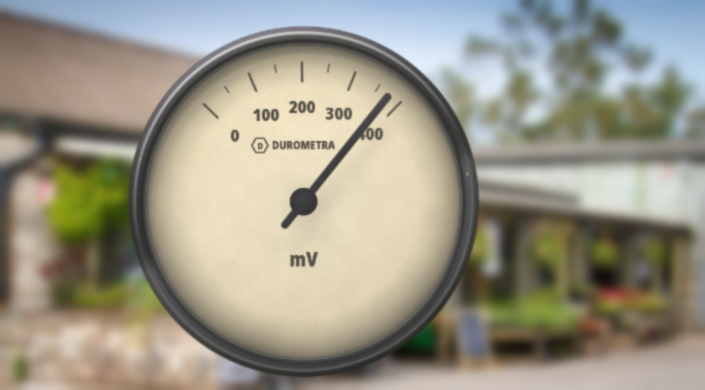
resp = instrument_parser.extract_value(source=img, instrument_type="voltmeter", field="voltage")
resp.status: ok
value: 375 mV
